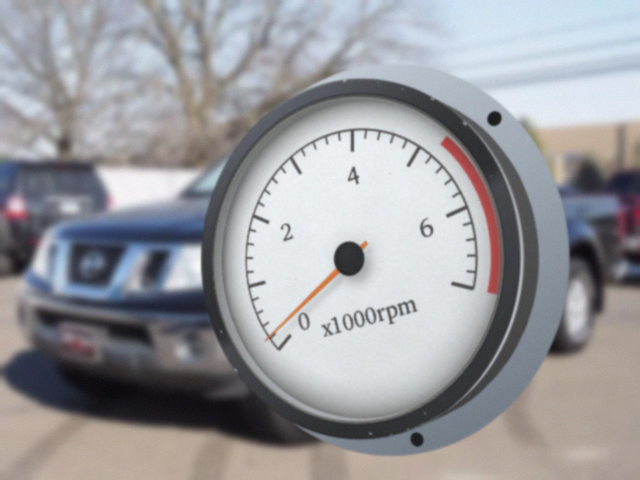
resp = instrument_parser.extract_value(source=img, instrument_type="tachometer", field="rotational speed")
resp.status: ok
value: 200 rpm
